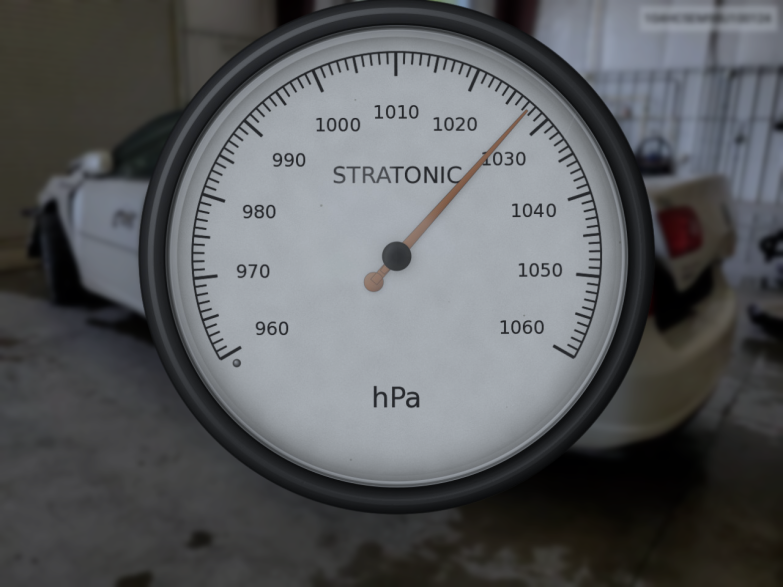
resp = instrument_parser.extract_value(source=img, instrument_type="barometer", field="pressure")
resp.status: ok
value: 1027.5 hPa
